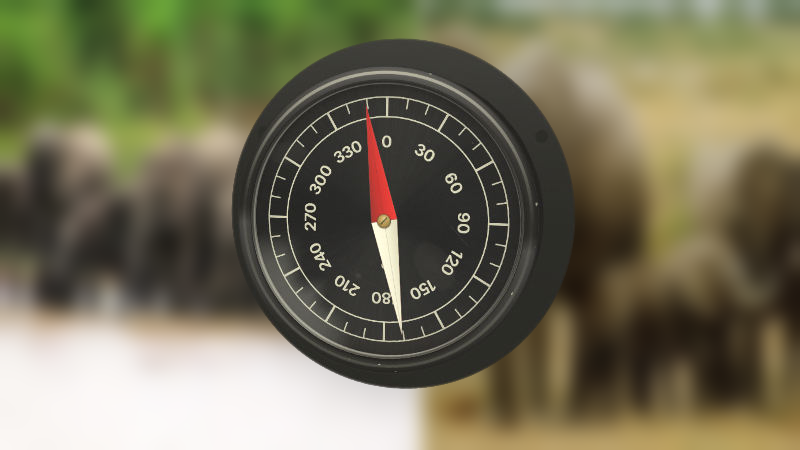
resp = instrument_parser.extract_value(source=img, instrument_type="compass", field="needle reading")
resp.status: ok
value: 350 °
